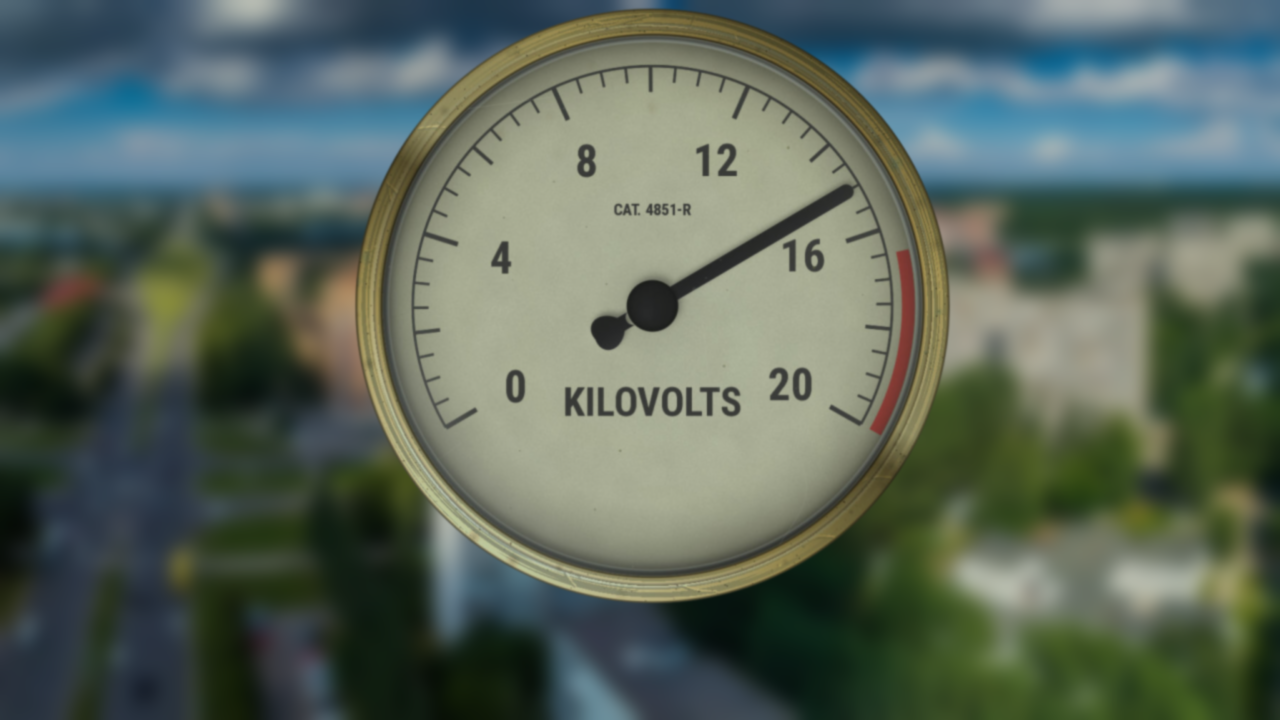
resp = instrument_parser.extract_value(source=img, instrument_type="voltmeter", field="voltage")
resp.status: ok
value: 15 kV
